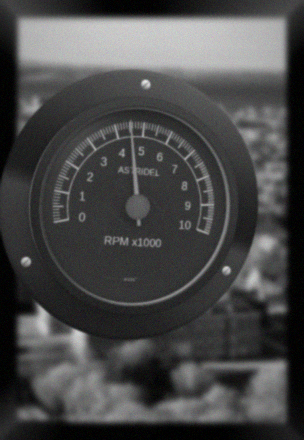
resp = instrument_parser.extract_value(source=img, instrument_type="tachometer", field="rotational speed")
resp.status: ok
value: 4500 rpm
